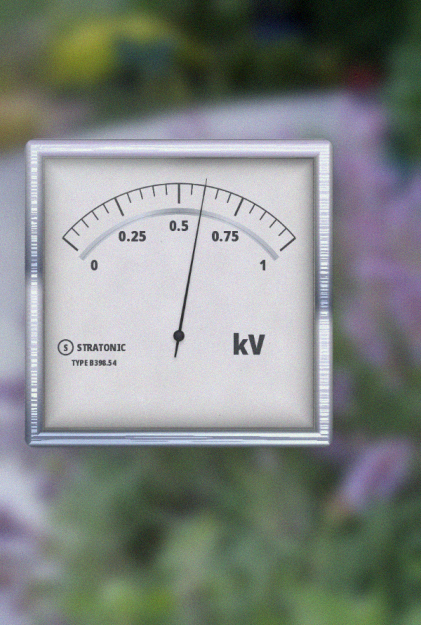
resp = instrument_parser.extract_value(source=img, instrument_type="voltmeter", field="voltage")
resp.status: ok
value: 0.6 kV
